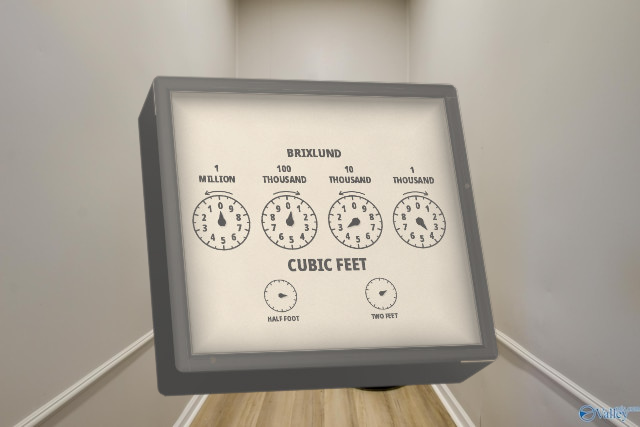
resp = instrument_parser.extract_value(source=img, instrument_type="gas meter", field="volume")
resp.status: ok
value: 3400 ft³
